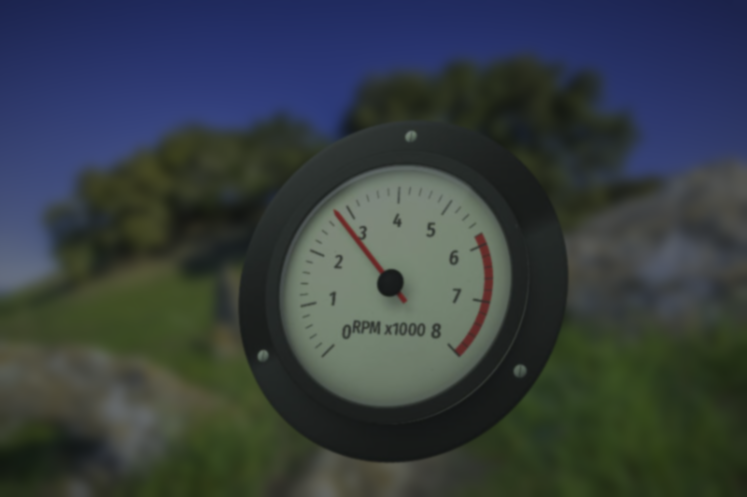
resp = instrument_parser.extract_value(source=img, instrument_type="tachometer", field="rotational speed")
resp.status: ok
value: 2800 rpm
